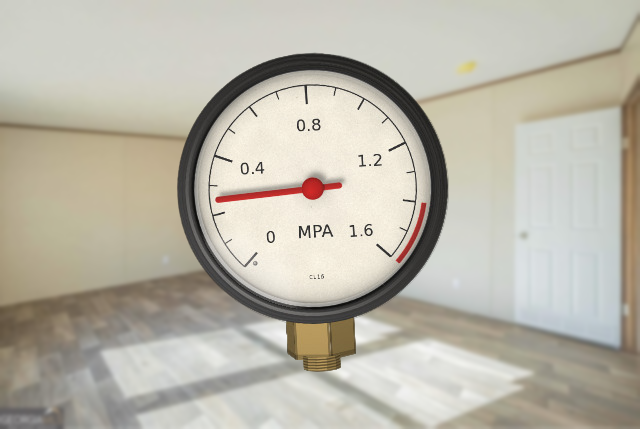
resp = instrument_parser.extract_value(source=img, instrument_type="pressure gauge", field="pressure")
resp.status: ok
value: 0.25 MPa
